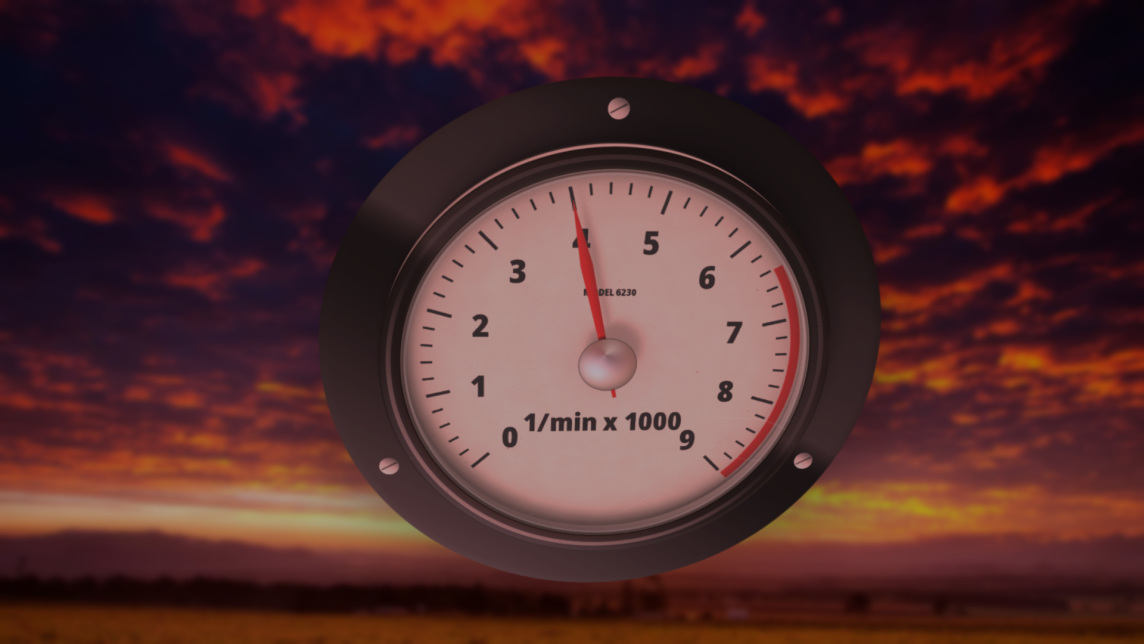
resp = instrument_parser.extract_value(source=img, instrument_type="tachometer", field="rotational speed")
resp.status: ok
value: 4000 rpm
